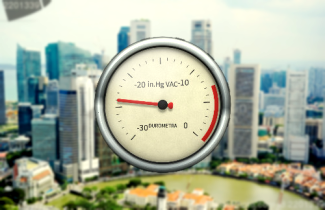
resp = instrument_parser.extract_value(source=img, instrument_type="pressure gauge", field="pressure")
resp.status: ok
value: -24 inHg
